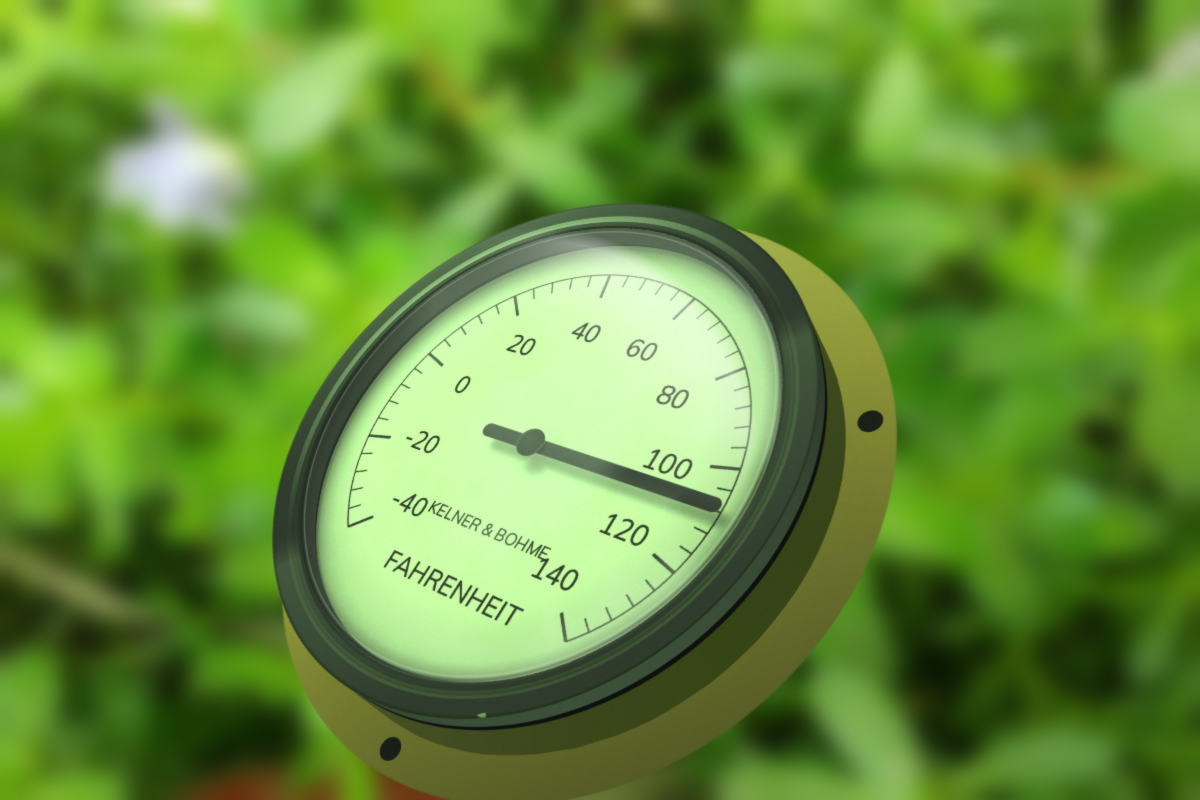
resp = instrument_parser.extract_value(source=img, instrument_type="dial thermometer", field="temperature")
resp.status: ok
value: 108 °F
